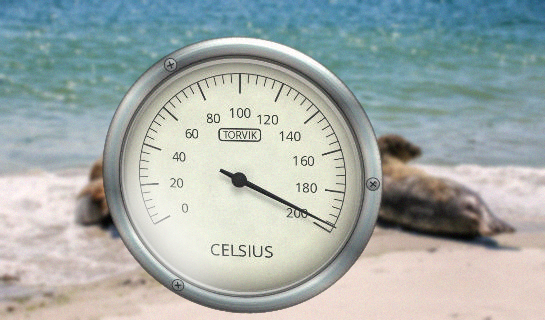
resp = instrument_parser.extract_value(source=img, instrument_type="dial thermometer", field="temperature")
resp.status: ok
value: 196 °C
